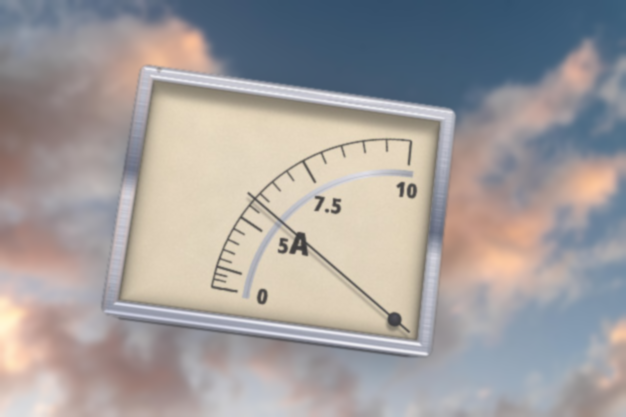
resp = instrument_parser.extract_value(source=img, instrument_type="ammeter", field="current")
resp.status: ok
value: 5.75 A
